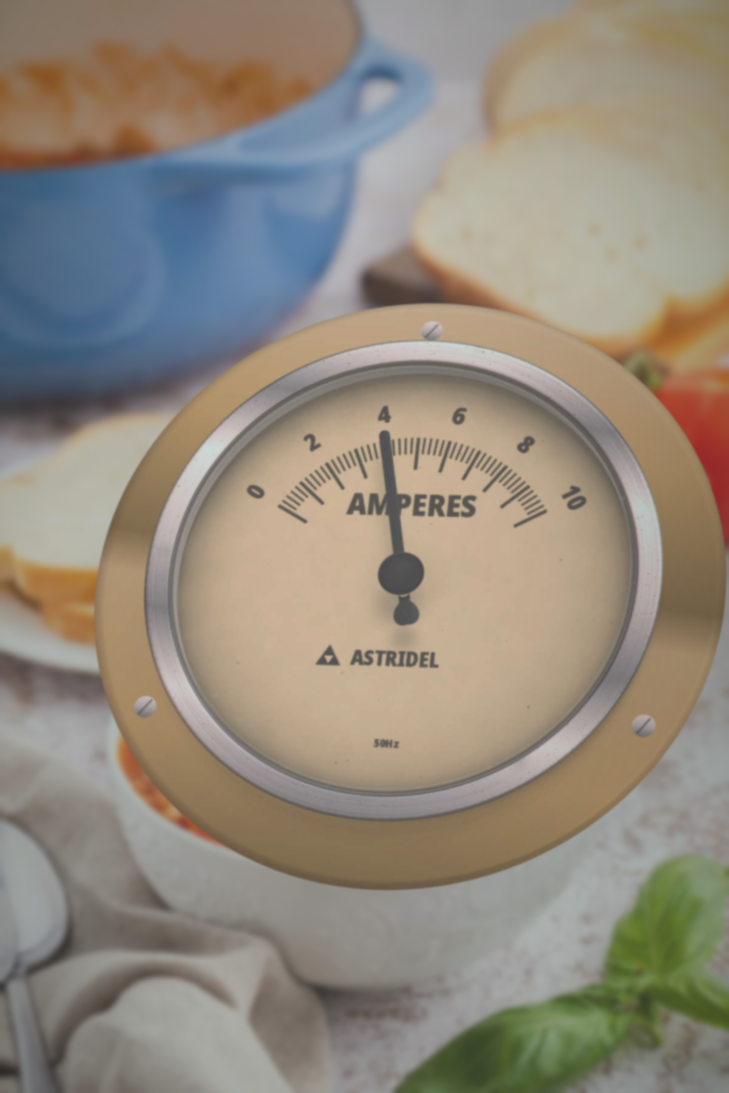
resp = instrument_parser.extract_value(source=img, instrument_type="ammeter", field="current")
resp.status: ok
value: 4 A
